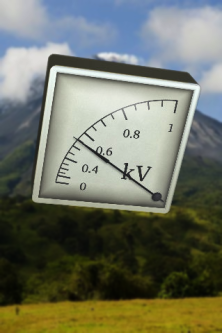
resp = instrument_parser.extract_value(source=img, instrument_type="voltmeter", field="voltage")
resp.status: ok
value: 0.55 kV
